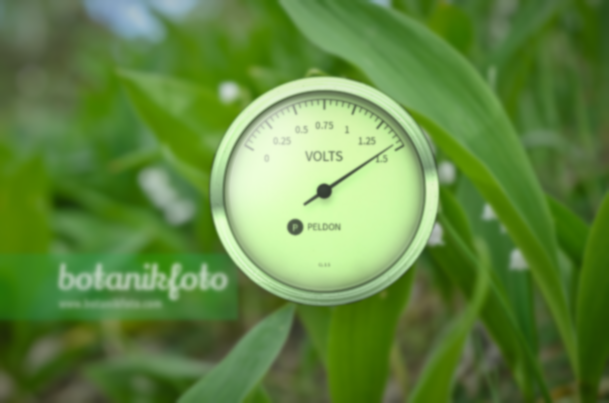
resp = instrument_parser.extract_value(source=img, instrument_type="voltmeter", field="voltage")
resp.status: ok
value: 1.45 V
